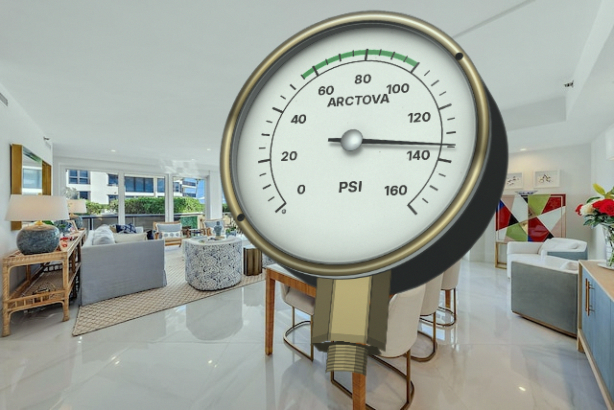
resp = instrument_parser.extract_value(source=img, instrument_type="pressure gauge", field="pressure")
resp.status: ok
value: 135 psi
